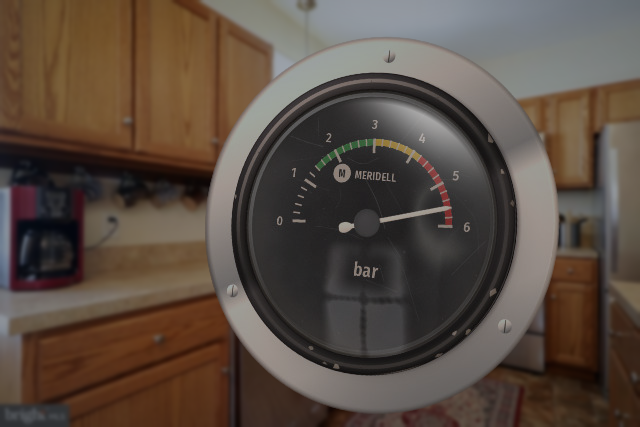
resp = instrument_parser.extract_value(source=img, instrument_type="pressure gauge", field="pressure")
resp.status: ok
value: 5.6 bar
